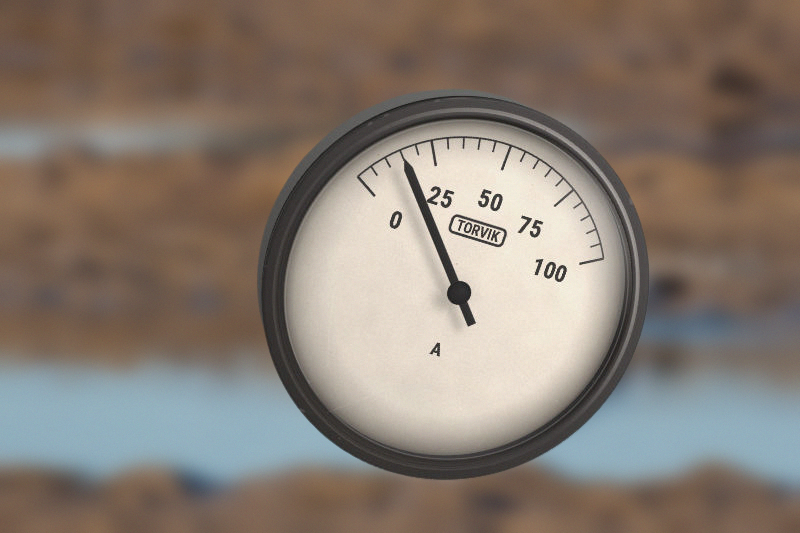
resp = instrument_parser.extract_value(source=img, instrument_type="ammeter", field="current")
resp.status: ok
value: 15 A
